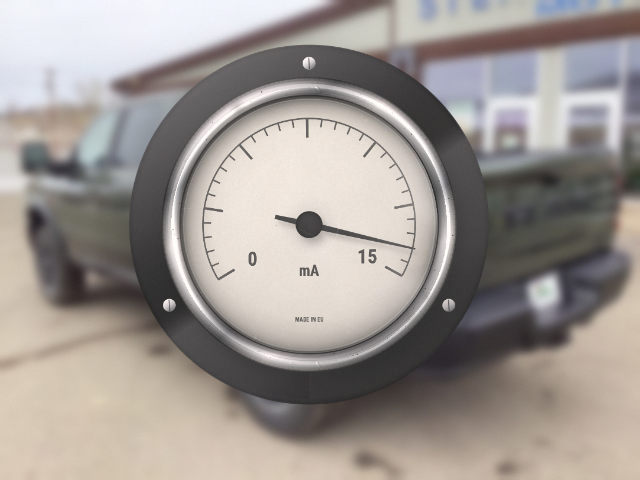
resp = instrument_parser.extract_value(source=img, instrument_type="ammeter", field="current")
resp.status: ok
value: 14 mA
